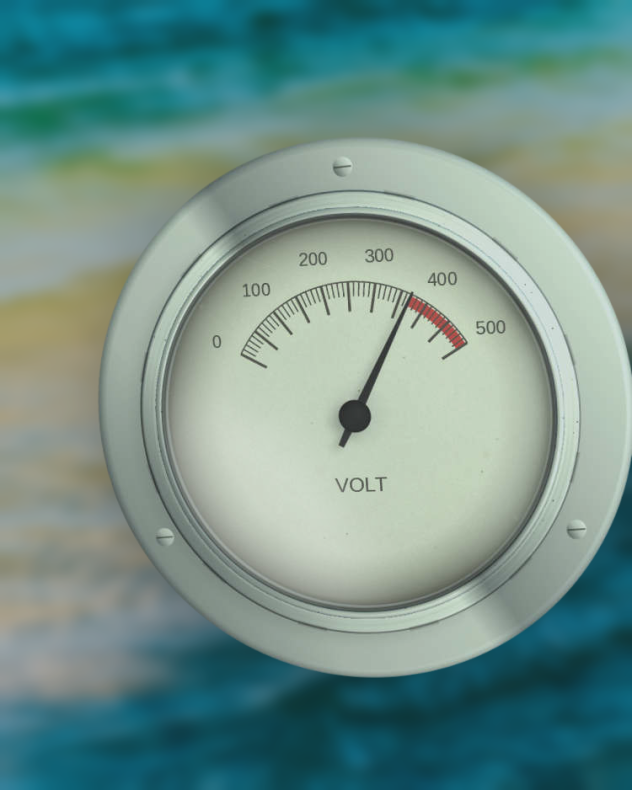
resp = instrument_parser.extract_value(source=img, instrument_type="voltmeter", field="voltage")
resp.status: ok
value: 370 V
